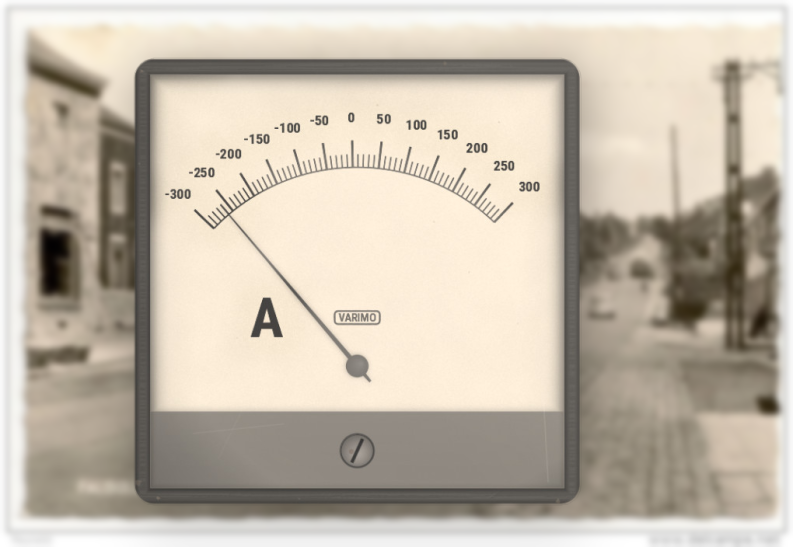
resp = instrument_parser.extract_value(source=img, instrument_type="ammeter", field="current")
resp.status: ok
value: -260 A
